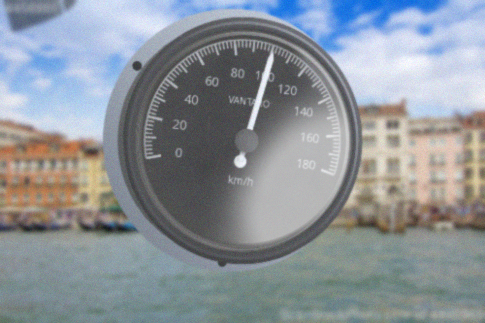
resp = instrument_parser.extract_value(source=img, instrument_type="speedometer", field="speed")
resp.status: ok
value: 100 km/h
